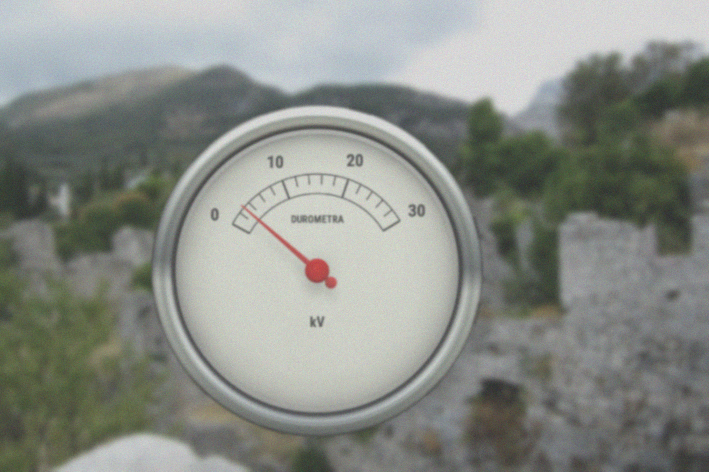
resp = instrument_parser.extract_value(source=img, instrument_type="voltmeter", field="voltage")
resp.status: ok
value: 3 kV
